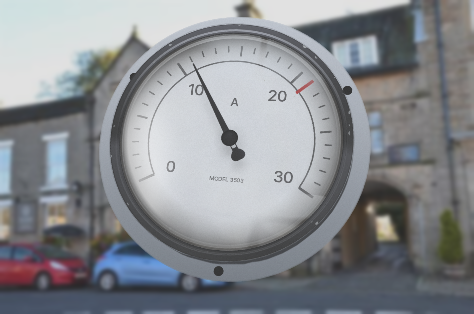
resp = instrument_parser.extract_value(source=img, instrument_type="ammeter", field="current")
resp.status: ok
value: 11 A
